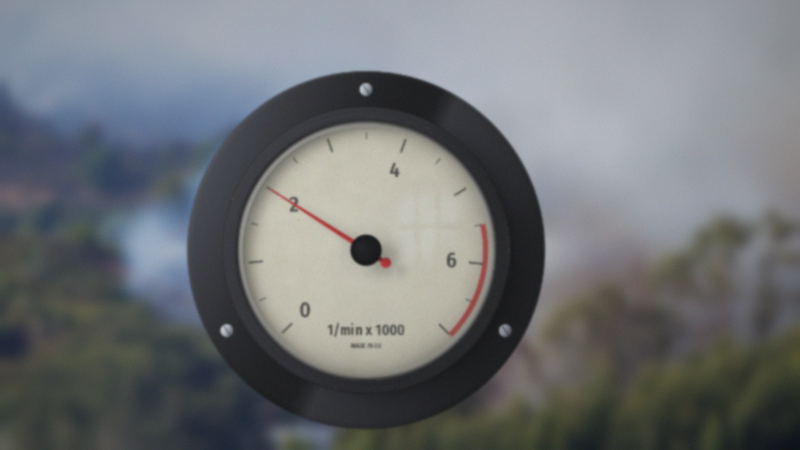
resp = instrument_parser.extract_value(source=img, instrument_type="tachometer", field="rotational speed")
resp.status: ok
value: 2000 rpm
